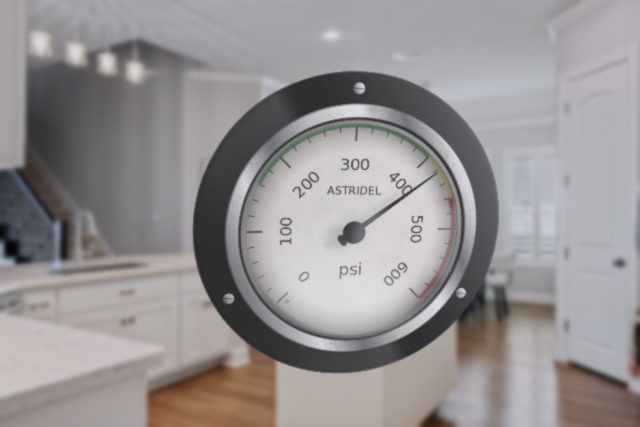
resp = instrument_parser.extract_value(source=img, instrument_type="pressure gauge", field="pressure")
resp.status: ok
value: 420 psi
